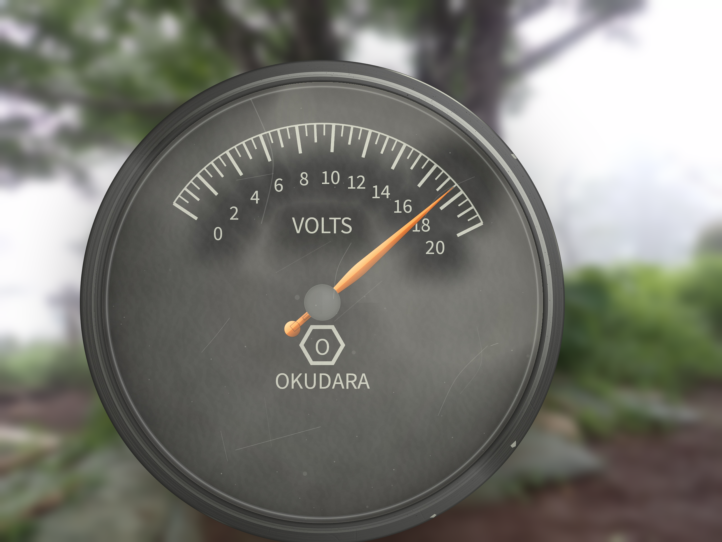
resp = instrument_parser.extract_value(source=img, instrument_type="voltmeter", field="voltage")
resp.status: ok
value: 17.5 V
